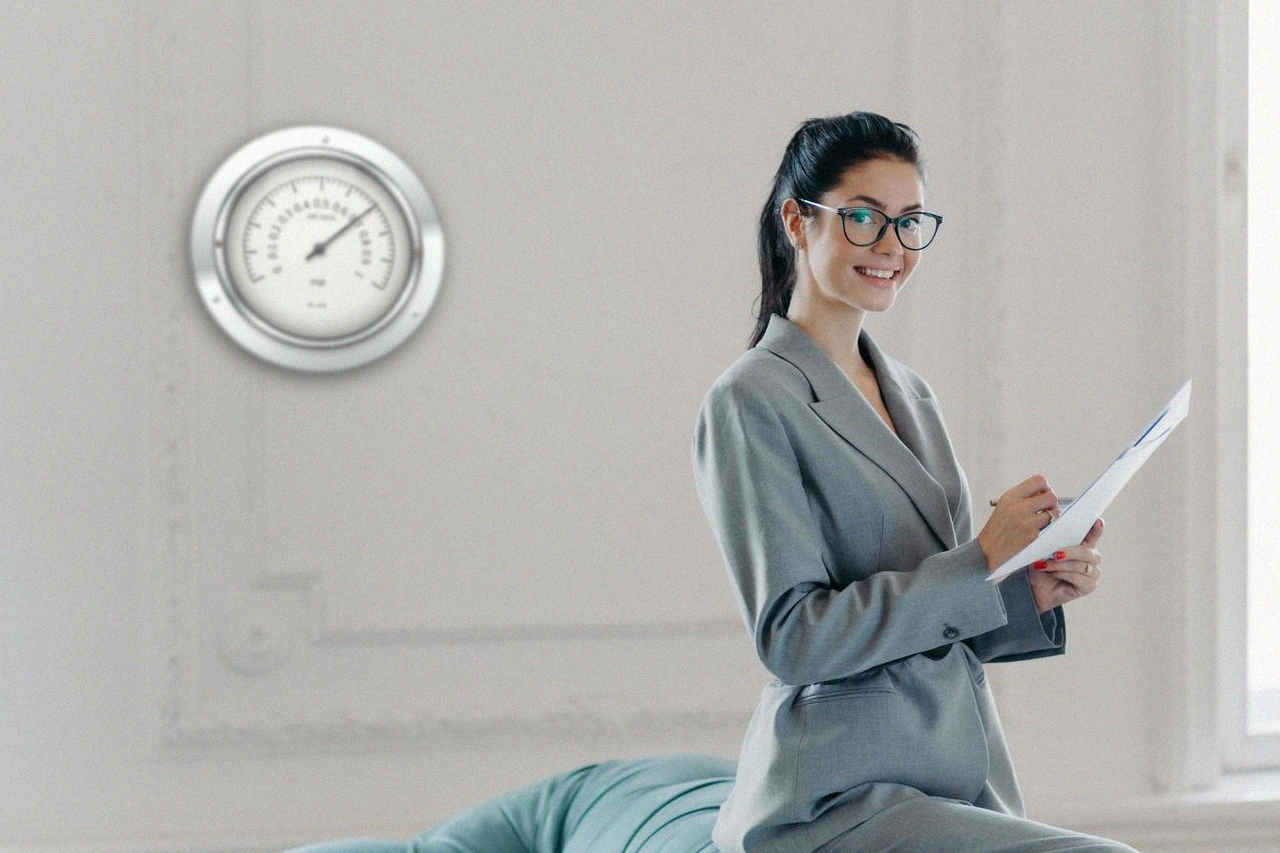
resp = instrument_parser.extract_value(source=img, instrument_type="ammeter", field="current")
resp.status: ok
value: 0.7 mA
